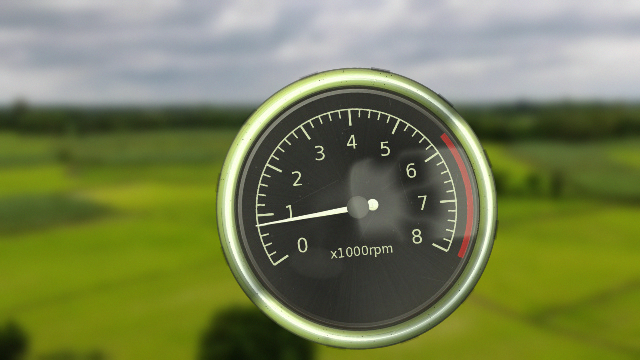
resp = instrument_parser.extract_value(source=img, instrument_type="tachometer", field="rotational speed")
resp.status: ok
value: 800 rpm
